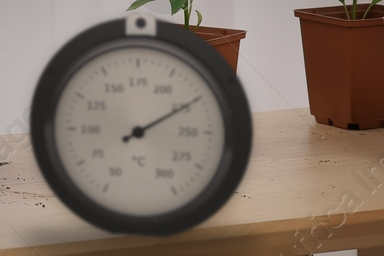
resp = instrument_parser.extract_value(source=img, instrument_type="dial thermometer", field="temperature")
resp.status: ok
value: 225 °C
